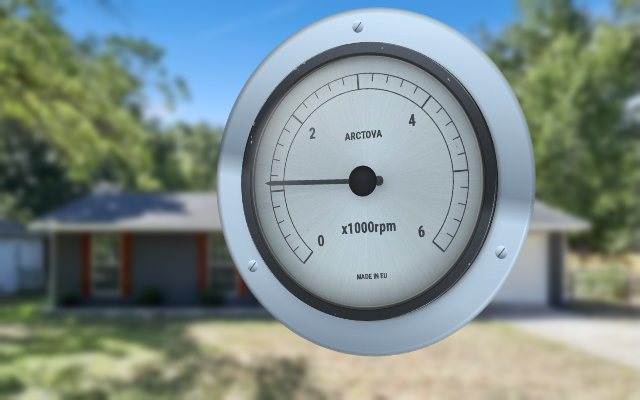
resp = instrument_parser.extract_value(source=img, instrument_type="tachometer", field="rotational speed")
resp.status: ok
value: 1100 rpm
